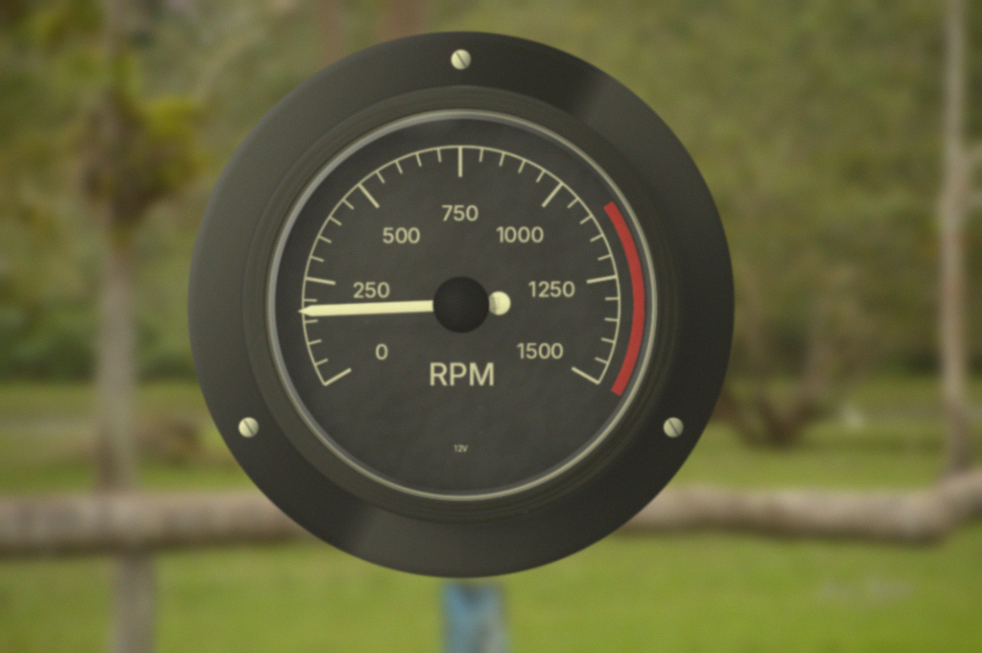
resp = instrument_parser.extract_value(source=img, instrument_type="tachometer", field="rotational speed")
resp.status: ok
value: 175 rpm
